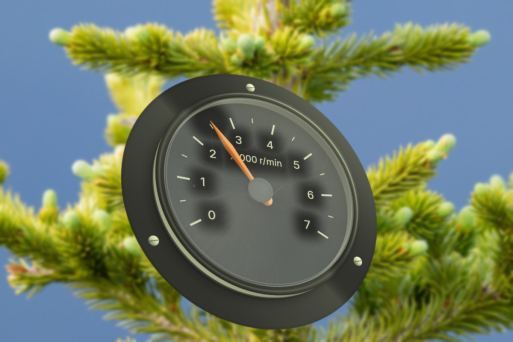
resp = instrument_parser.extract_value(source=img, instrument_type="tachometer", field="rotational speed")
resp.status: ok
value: 2500 rpm
